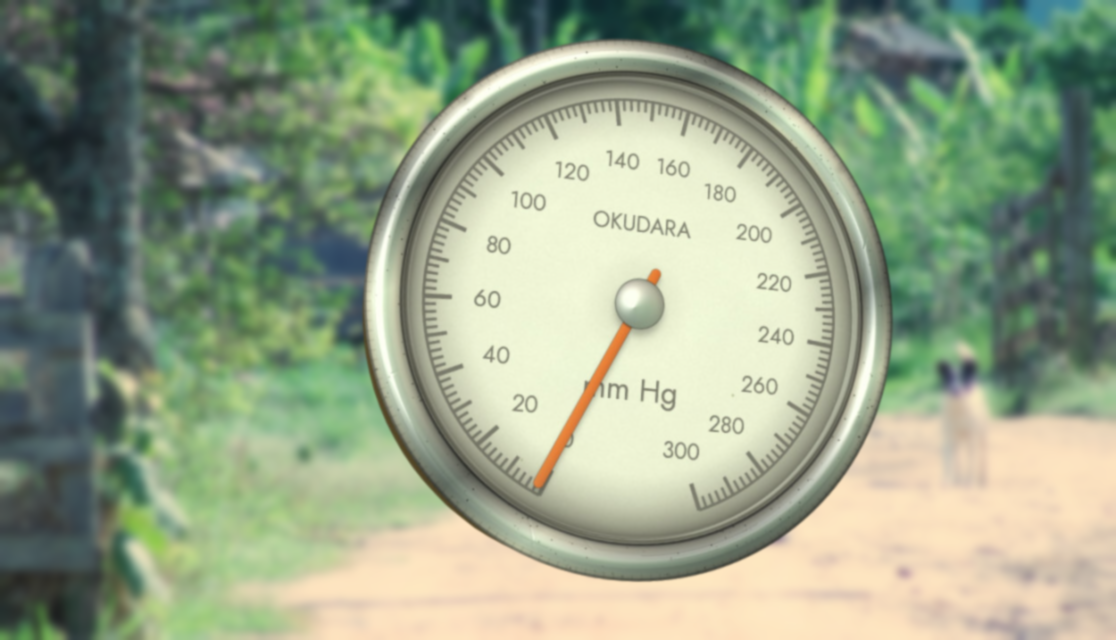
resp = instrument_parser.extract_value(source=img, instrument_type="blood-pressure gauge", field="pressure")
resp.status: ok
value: 2 mmHg
